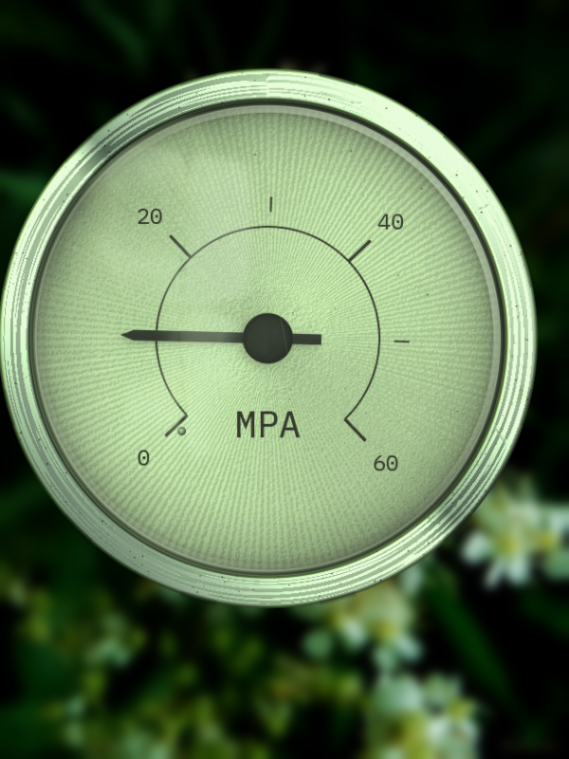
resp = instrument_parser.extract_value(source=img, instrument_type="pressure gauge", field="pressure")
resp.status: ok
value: 10 MPa
